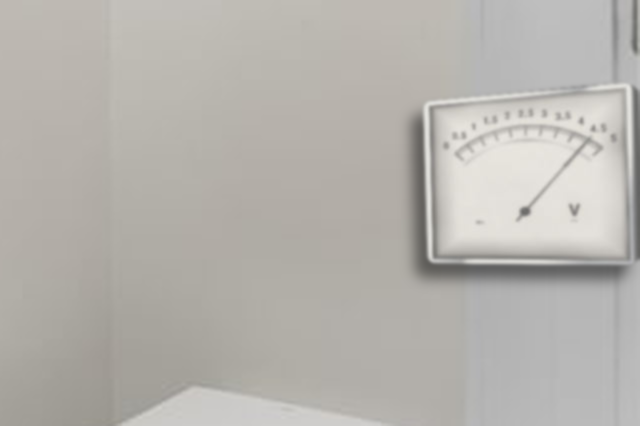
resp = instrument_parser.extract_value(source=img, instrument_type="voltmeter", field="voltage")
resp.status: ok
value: 4.5 V
